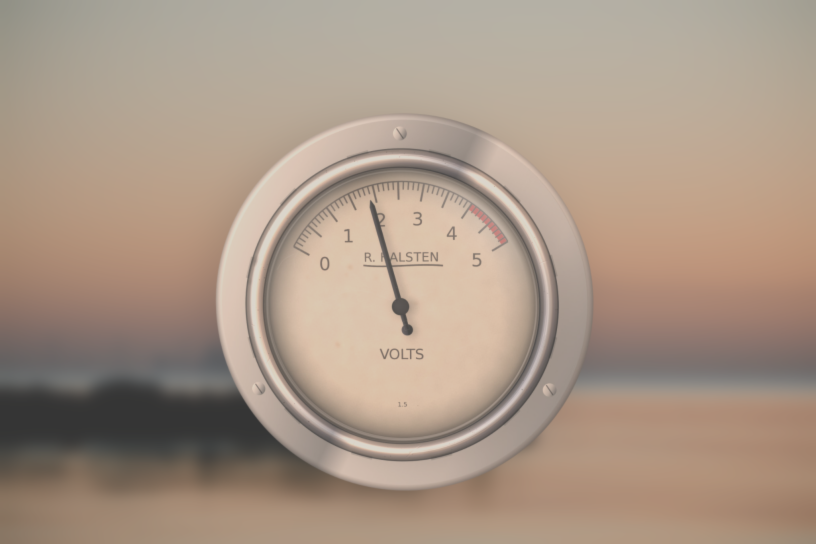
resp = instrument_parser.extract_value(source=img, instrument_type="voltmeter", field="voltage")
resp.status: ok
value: 1.9 V
